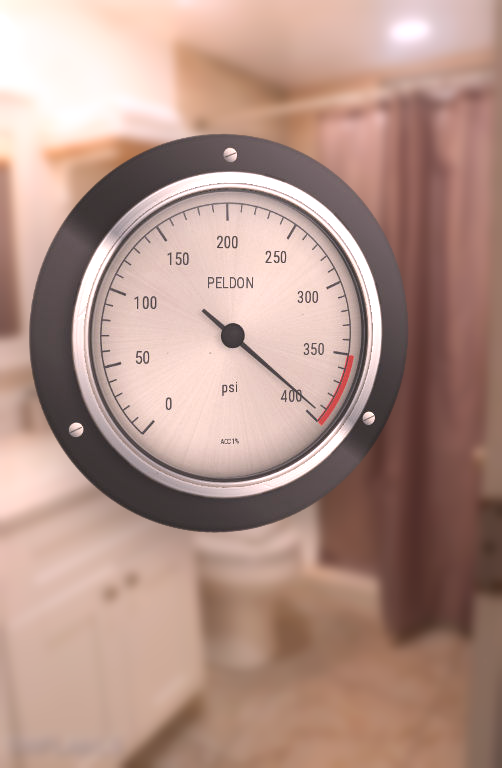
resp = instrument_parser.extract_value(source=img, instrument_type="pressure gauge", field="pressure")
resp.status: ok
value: 395 psi
